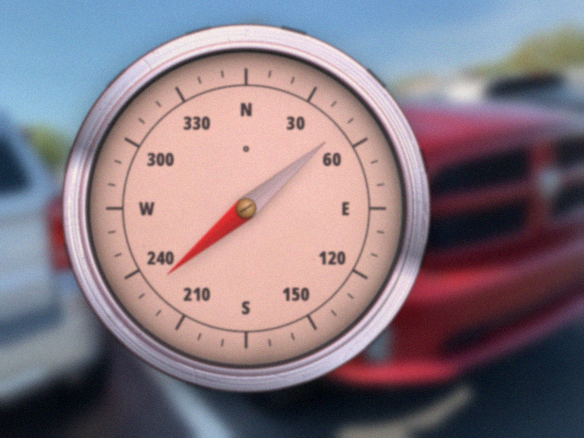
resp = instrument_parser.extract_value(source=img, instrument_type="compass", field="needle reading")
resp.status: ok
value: 230 °
